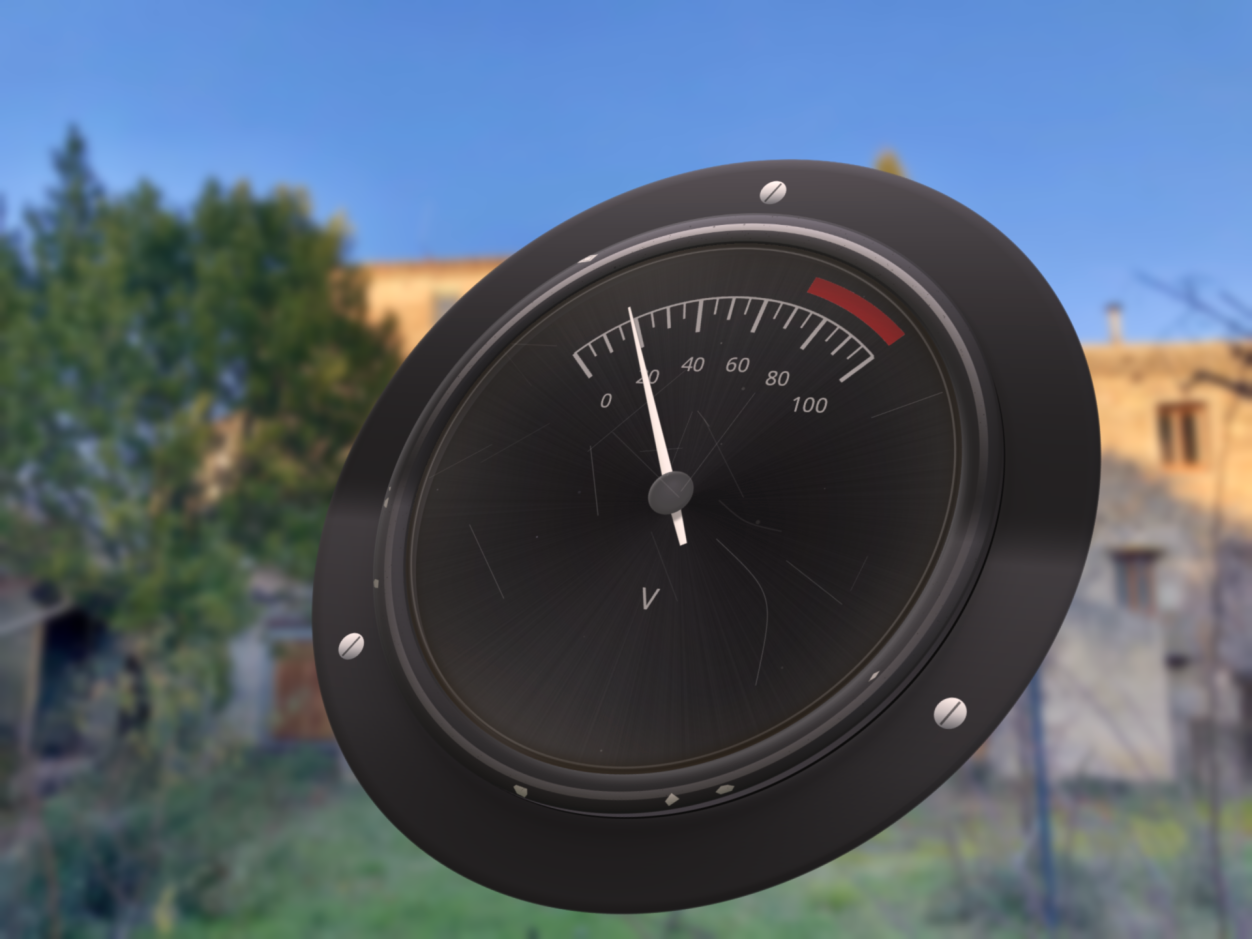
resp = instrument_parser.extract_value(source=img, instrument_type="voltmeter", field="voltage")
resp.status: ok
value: 20 V
